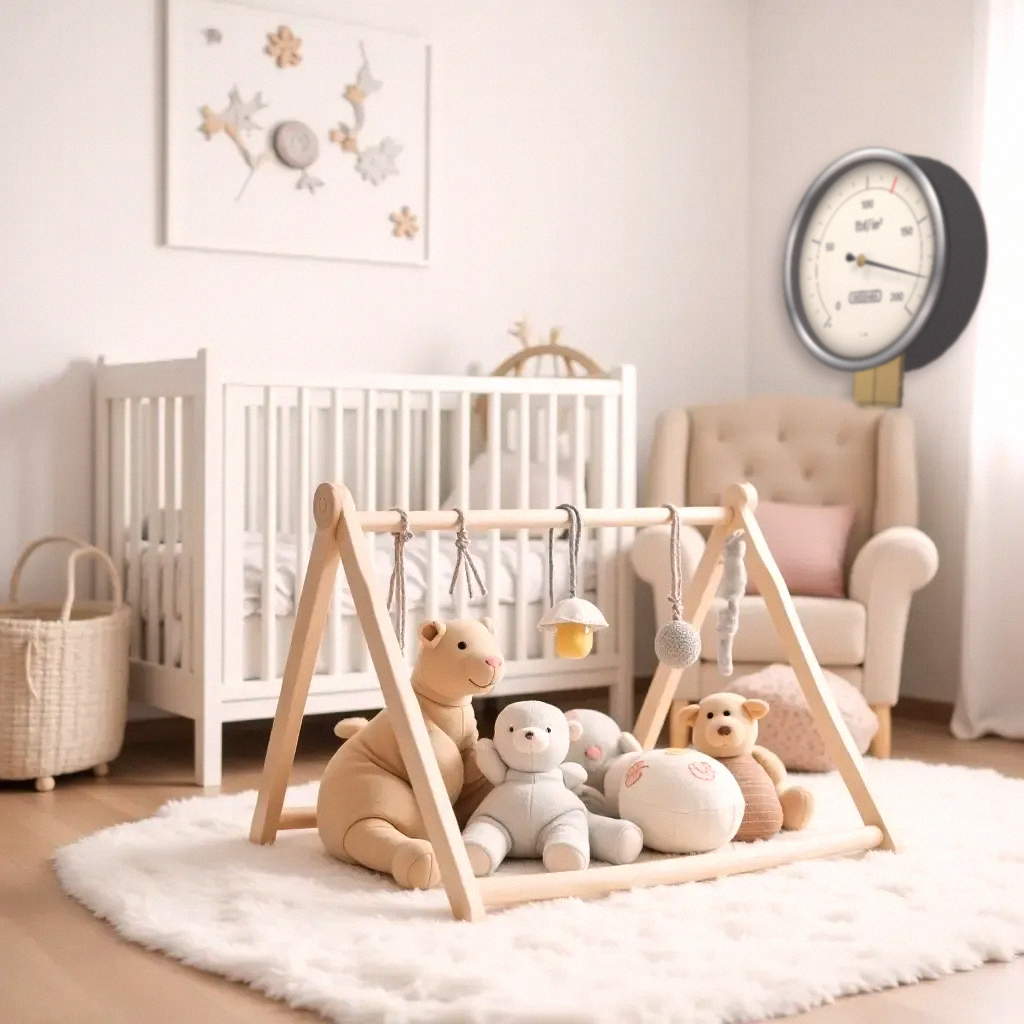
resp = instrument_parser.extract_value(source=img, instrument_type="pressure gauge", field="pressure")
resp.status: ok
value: 180 psi
